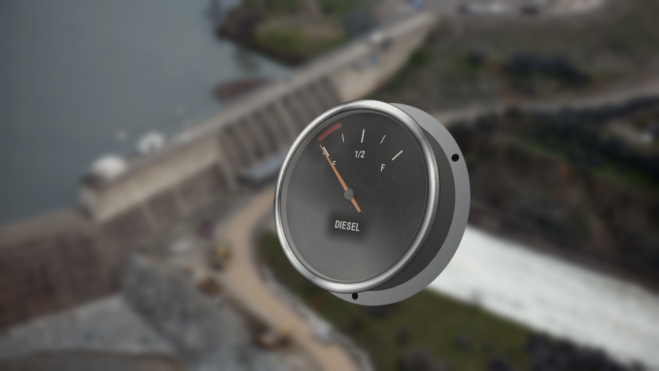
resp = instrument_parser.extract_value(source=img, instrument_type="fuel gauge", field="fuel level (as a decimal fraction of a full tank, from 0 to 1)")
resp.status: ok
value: 0
